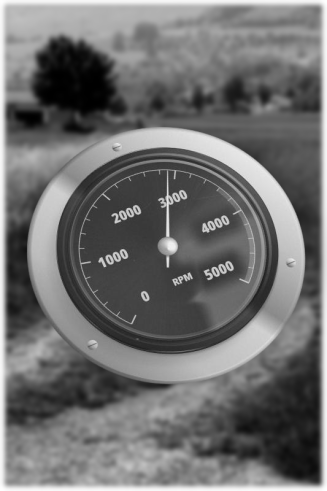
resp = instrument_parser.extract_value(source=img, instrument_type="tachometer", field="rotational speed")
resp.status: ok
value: 2900 rpm
